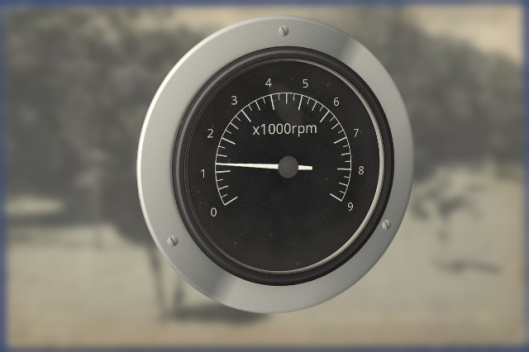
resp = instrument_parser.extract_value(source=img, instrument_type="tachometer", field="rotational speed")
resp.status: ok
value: 1250 rpm
